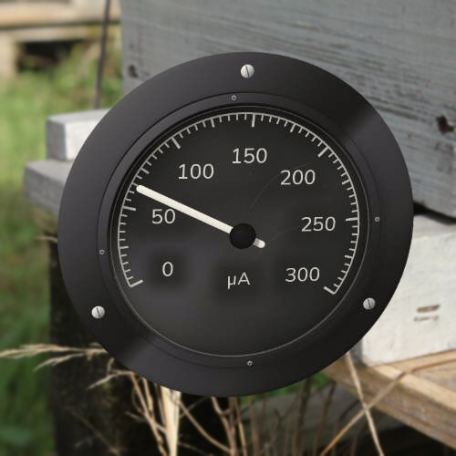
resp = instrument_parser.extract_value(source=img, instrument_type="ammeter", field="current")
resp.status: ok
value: 65 µA
